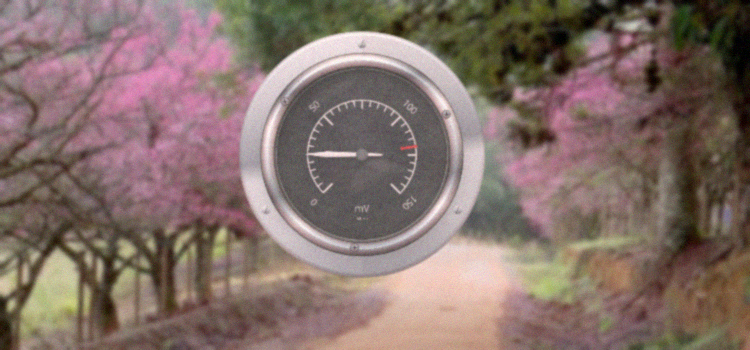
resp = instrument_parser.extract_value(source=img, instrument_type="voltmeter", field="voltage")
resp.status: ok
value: 25 mV
